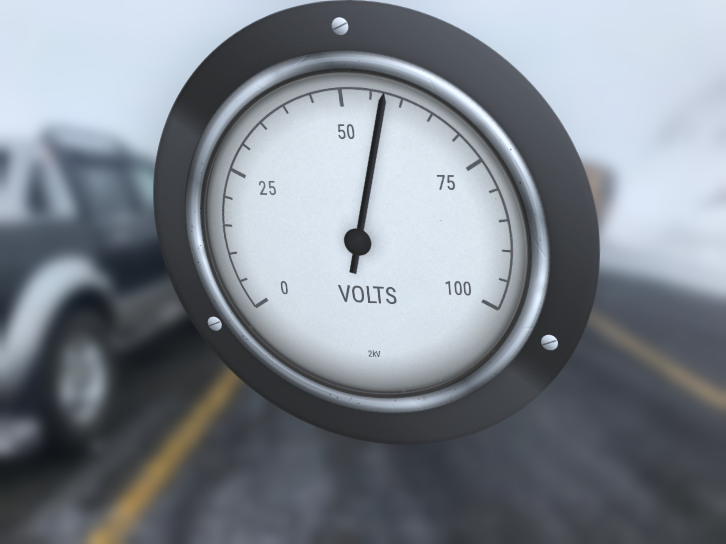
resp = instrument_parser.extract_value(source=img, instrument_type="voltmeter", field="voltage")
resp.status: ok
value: 57.5 V
